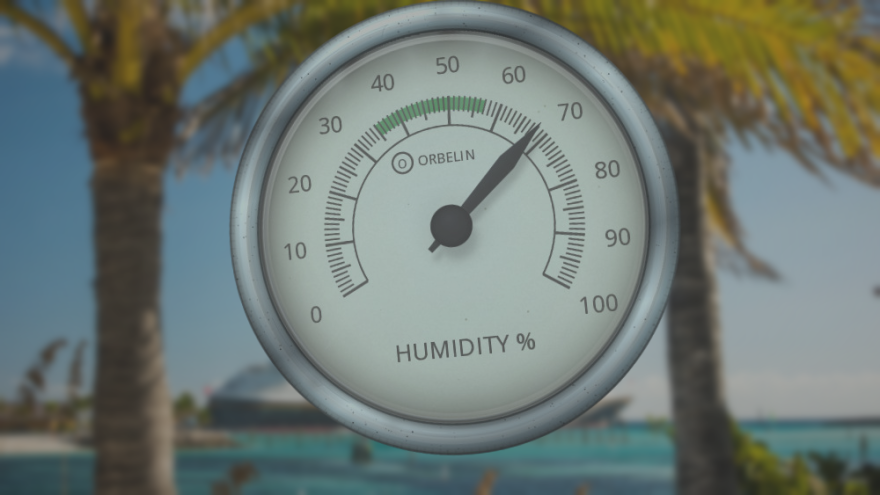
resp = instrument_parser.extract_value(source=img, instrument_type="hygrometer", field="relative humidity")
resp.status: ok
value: 68 %
